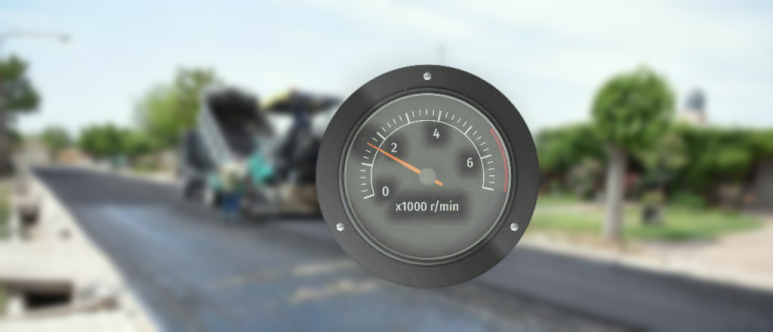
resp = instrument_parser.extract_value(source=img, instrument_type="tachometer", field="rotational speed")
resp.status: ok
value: 1600 rpm
